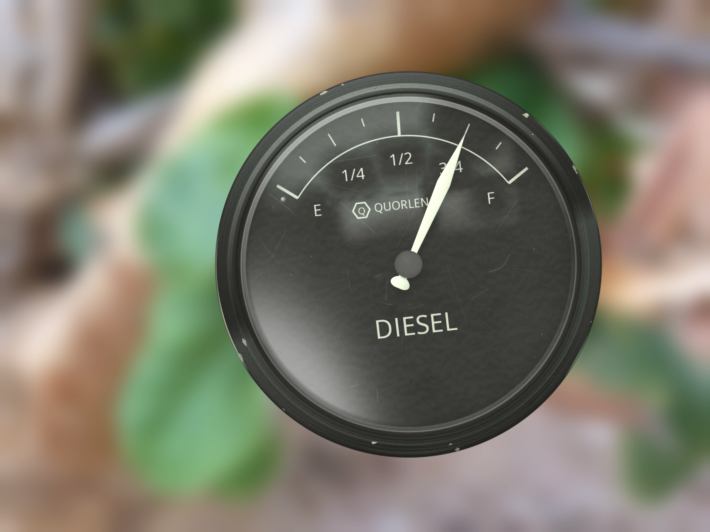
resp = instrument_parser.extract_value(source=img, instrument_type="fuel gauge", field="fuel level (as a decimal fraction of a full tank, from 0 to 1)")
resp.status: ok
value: 0.75
